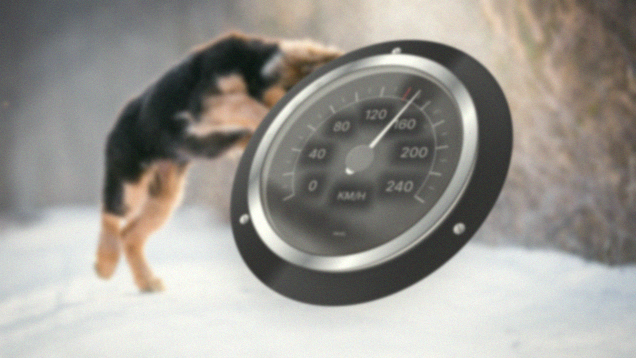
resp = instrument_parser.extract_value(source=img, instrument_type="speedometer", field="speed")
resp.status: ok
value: 150 km/h
